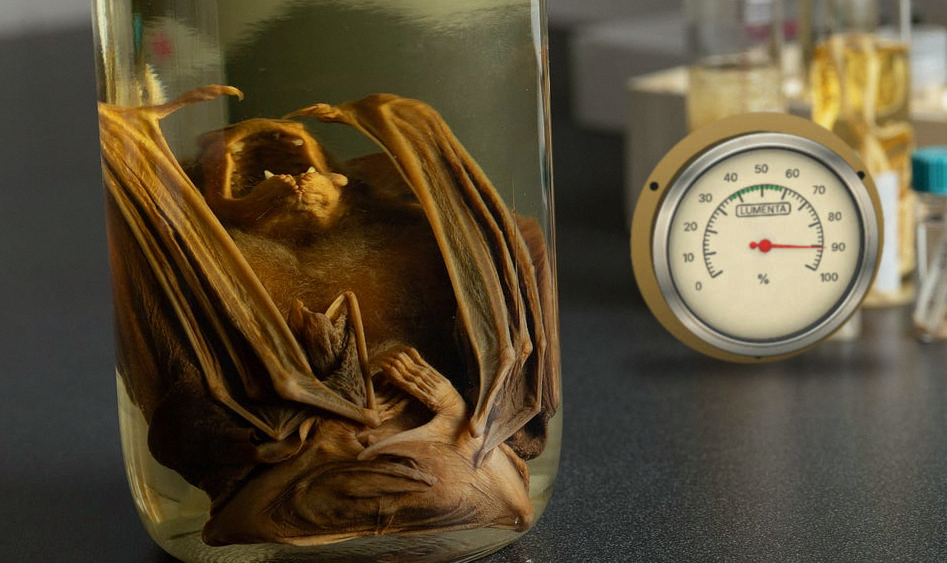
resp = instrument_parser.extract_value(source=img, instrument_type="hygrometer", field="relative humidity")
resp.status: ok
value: 90 %
